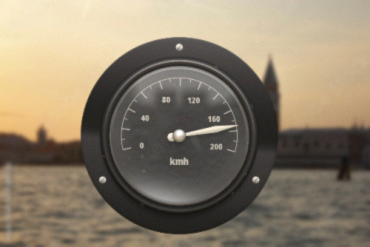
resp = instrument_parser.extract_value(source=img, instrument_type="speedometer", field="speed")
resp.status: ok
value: 175 km/h
